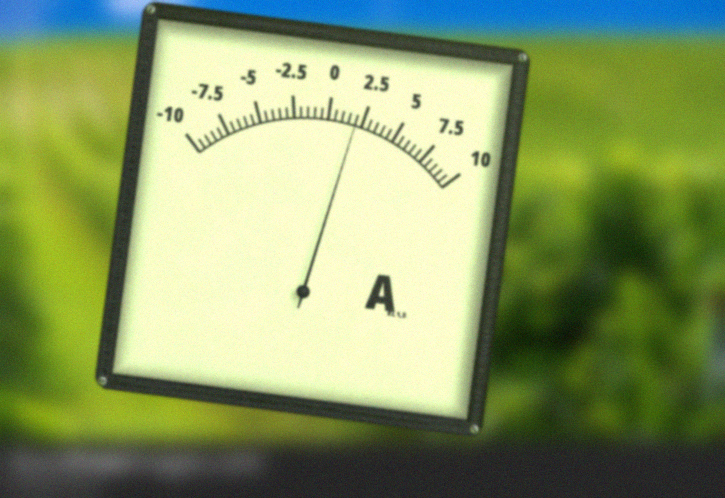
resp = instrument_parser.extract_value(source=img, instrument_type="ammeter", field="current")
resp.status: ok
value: 2 A
